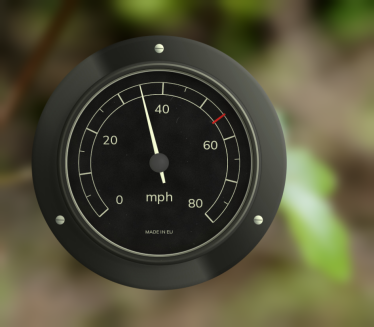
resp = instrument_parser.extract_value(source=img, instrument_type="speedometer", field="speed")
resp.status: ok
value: 35 mph
